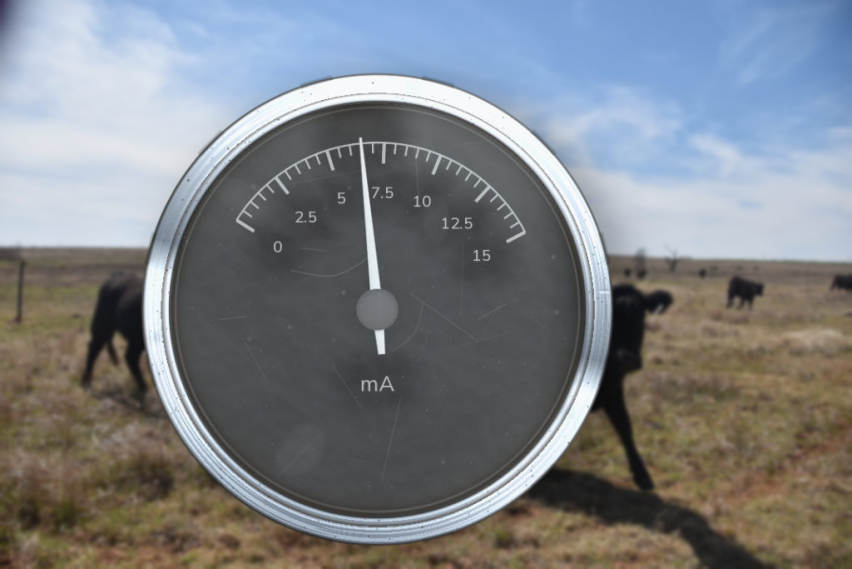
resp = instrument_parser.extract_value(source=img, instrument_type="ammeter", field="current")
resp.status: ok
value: 6.5 mA
